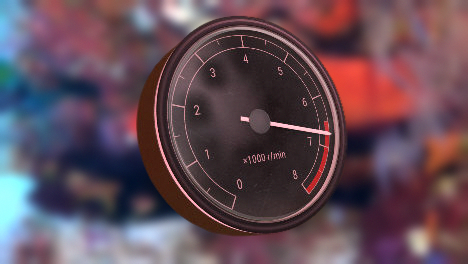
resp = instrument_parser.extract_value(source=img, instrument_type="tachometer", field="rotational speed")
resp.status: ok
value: 6750 rpm
